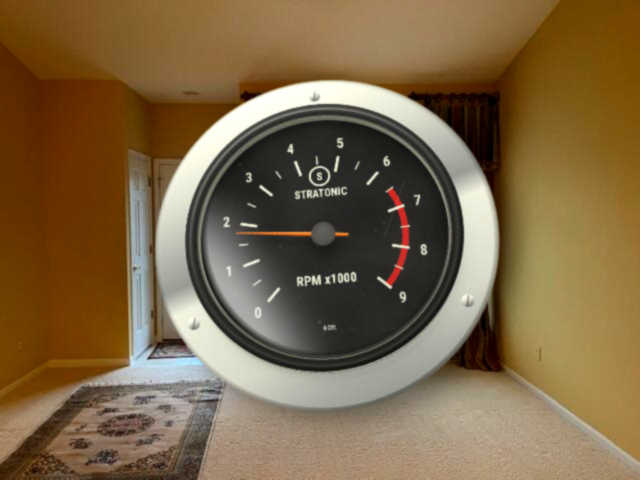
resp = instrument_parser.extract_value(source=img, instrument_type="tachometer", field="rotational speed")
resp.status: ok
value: 1750 rpm
